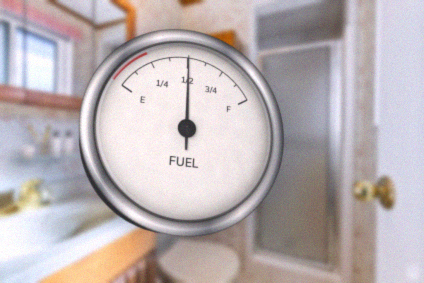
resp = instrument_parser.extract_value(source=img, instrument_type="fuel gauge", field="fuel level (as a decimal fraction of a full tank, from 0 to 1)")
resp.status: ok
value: 0.5
